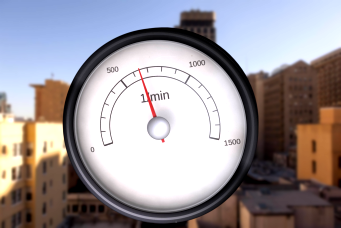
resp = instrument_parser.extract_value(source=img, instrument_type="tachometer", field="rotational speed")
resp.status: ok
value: 650 rpm
